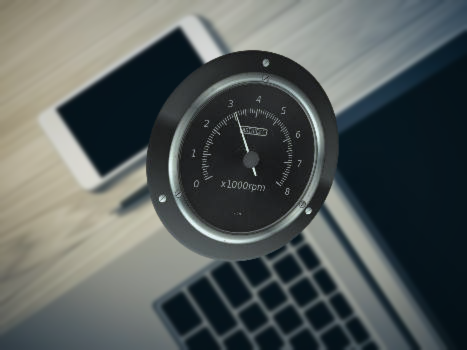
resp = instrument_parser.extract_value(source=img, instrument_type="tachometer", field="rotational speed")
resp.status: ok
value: 3000 rpm
